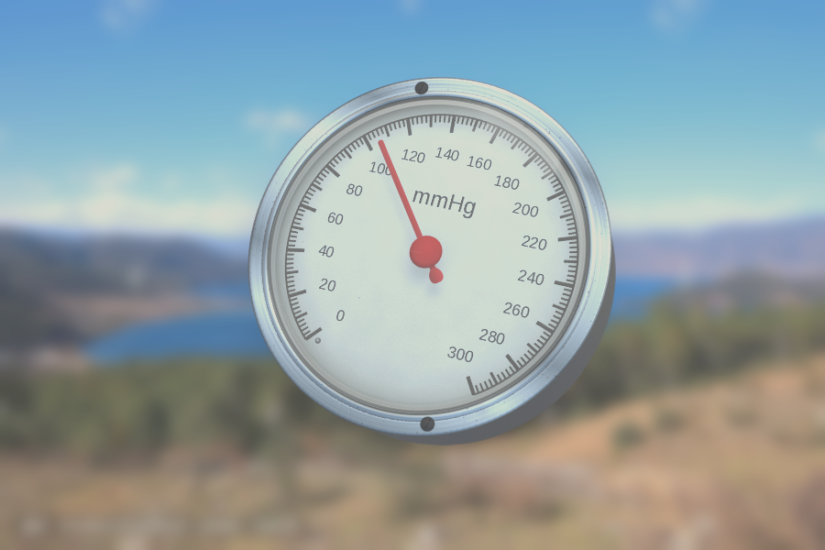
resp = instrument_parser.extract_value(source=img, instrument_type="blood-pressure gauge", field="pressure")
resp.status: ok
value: 106 mmHg
